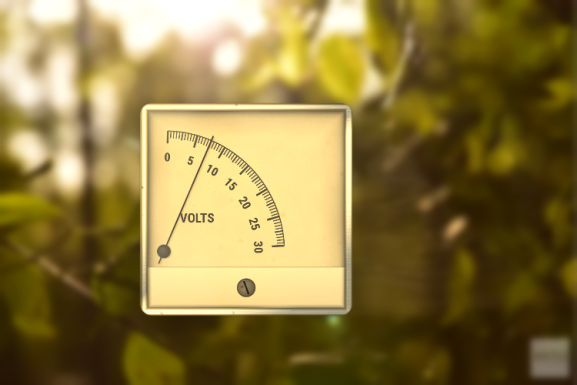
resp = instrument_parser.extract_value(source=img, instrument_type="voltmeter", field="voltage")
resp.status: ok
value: 7.5 V
